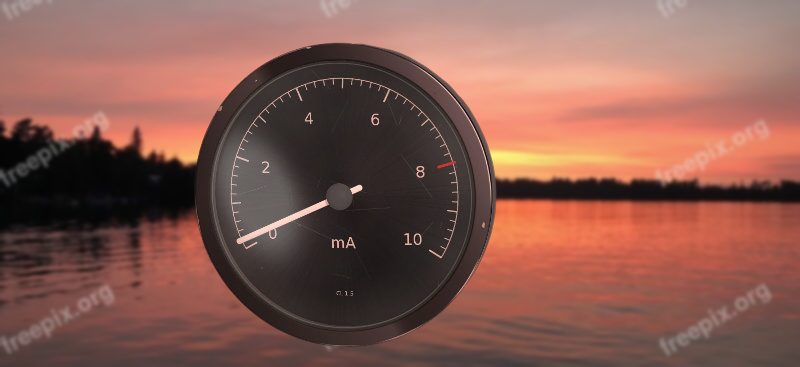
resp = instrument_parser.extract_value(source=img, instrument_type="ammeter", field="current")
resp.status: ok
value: 0.2 mA
